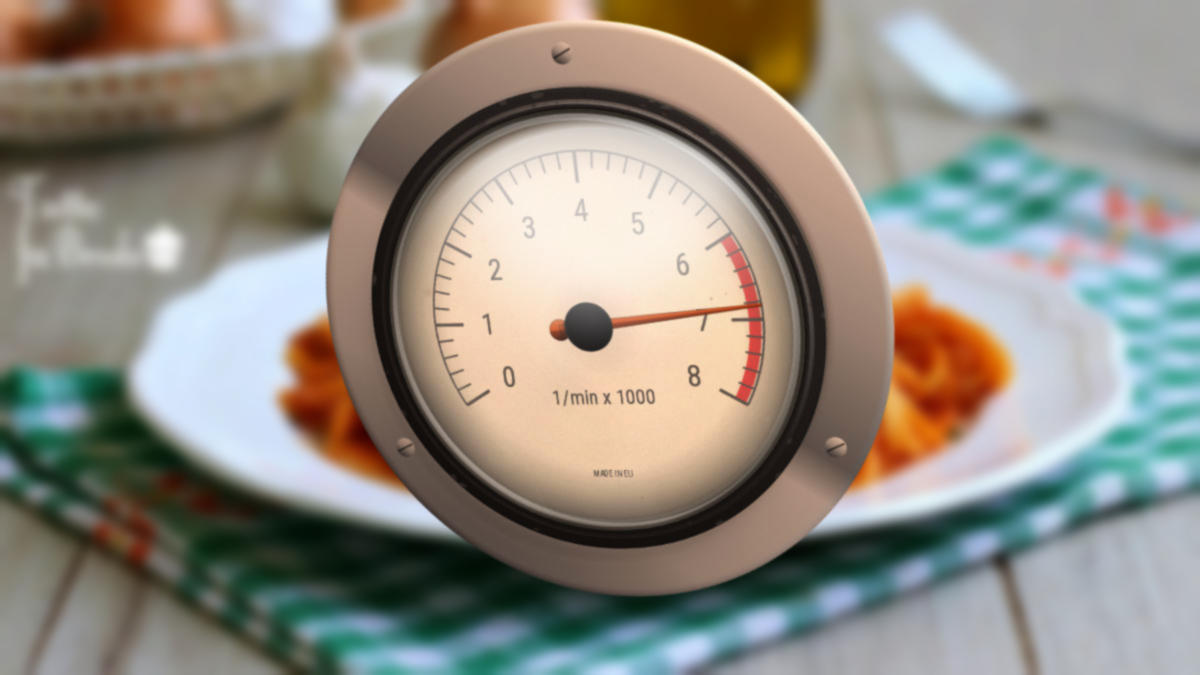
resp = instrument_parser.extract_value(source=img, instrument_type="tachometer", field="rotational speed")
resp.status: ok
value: 6800 rpm
